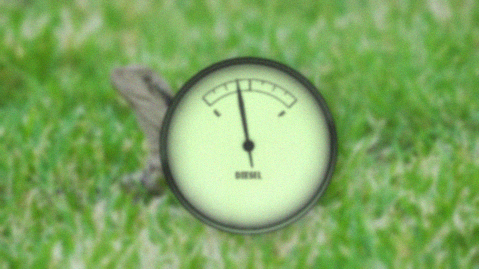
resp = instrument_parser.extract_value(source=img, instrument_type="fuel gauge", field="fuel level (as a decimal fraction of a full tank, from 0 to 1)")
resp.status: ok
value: 0.375
